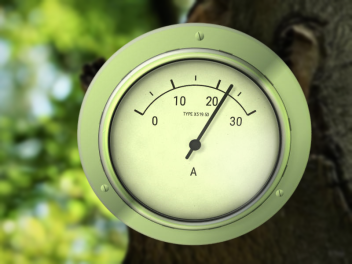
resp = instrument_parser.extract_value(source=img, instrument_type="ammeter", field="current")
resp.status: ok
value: 22.5 A
